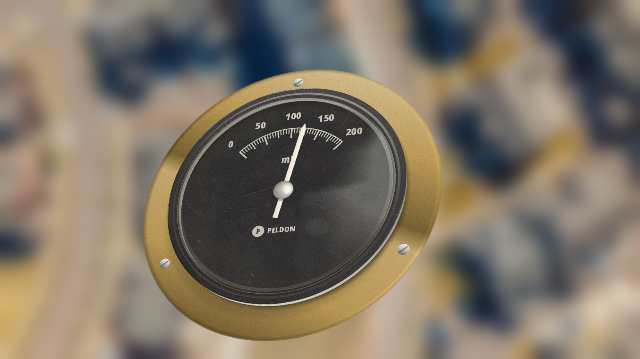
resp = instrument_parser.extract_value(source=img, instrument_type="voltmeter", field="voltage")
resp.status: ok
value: 125 mV
